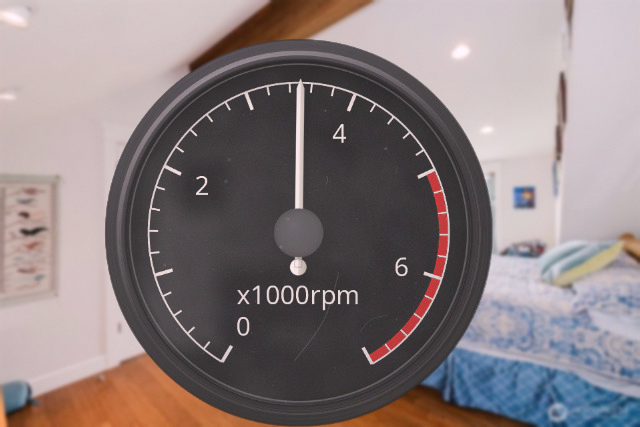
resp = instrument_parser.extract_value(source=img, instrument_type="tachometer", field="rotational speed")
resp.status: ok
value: 3500 rpm
